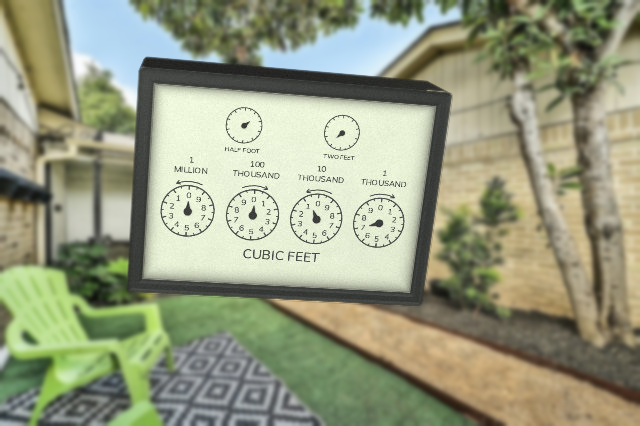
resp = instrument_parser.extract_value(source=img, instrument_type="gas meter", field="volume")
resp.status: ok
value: 700 ft³
